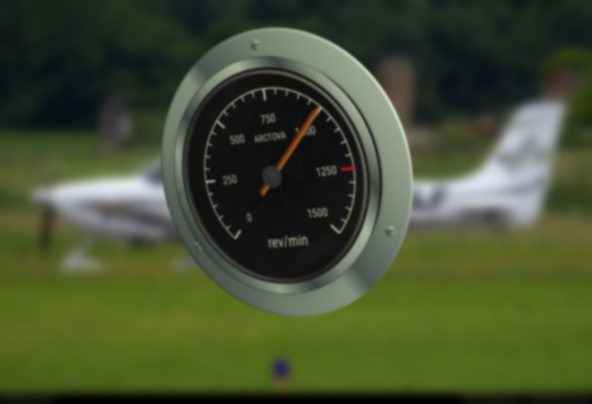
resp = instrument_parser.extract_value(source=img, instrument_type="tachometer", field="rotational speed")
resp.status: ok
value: 1000 rpm
